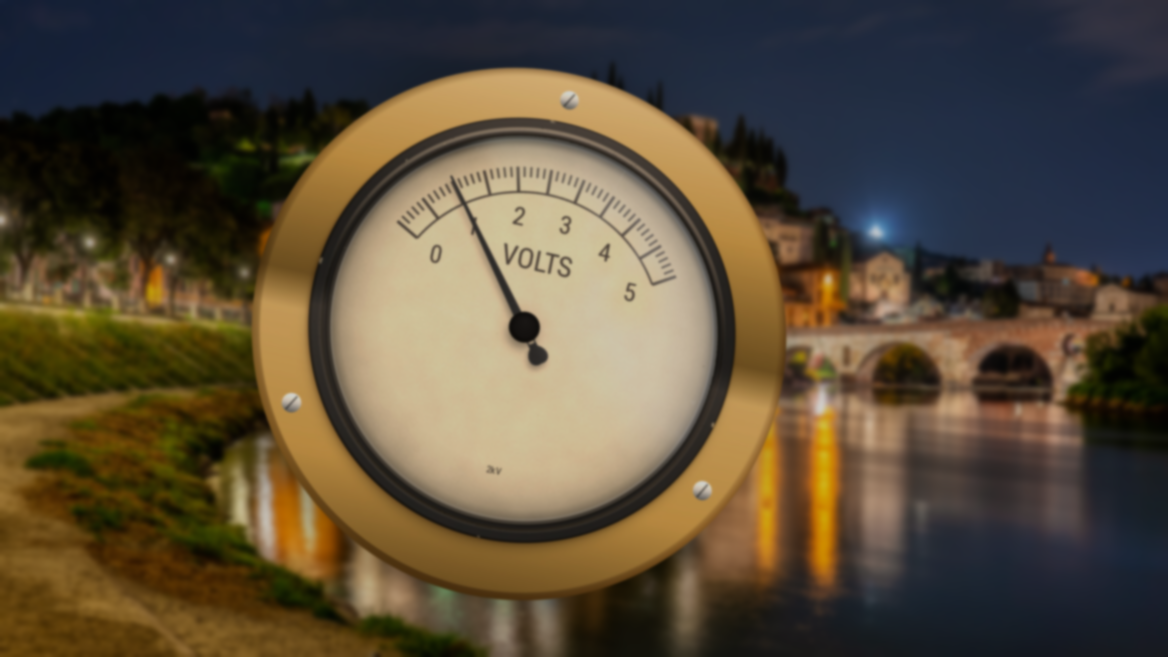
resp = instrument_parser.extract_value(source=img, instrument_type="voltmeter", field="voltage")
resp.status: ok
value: 1 V
